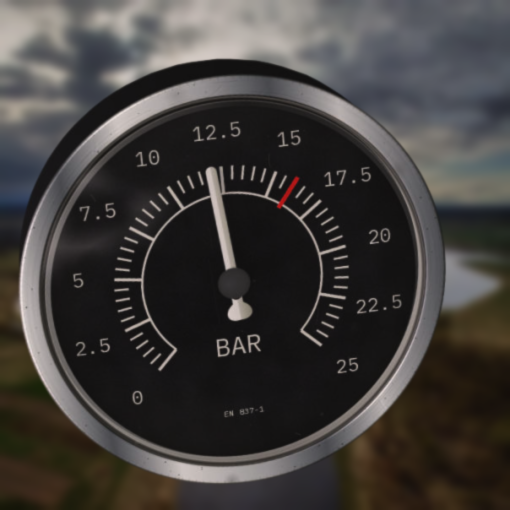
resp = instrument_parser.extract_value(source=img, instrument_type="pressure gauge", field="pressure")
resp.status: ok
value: 12 bar
